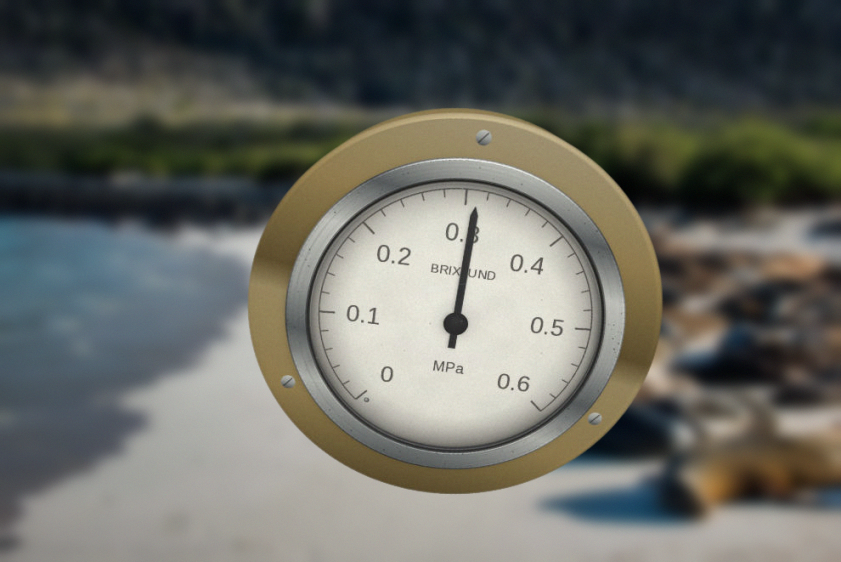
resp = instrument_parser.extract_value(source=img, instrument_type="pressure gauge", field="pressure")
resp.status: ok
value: 0.31 MPa
